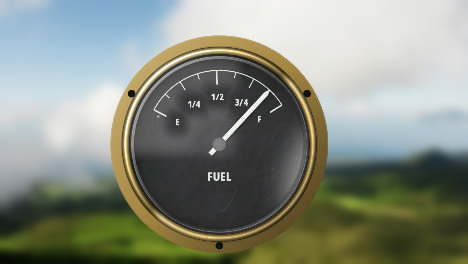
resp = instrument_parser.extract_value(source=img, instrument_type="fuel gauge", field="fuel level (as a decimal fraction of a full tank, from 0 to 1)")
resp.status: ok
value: 0.875
